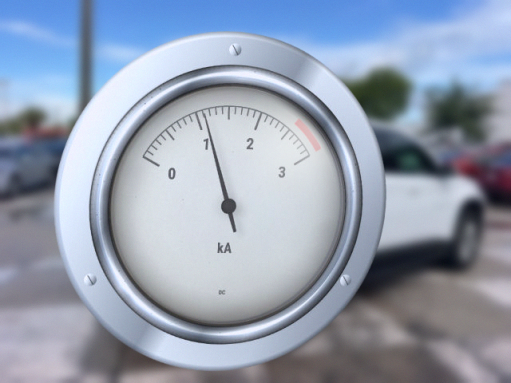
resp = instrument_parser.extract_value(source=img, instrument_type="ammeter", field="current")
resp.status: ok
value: 1.1 kA
